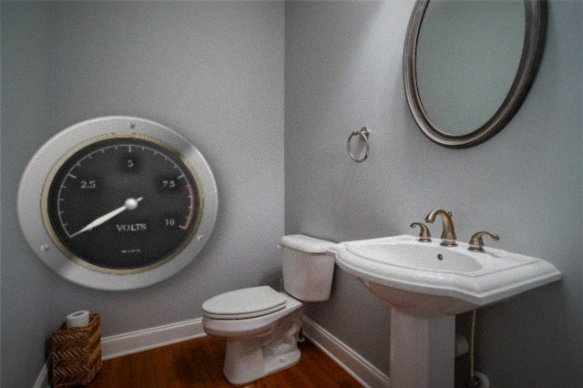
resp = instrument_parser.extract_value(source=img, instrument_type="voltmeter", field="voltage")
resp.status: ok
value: 0 V
